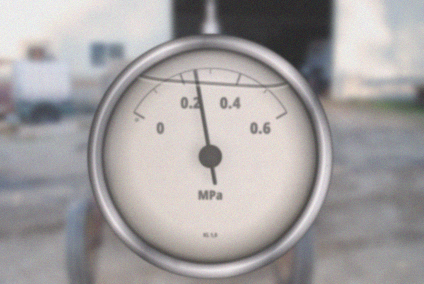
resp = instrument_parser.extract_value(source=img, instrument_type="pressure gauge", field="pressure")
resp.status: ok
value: 0.25 MPa
